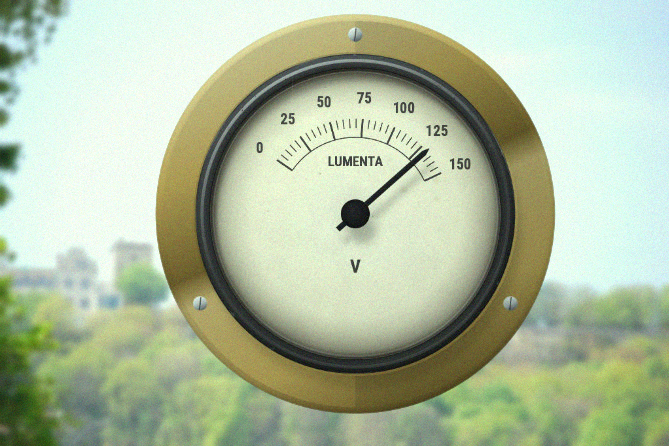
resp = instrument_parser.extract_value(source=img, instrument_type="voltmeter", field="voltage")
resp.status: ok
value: 130 V
